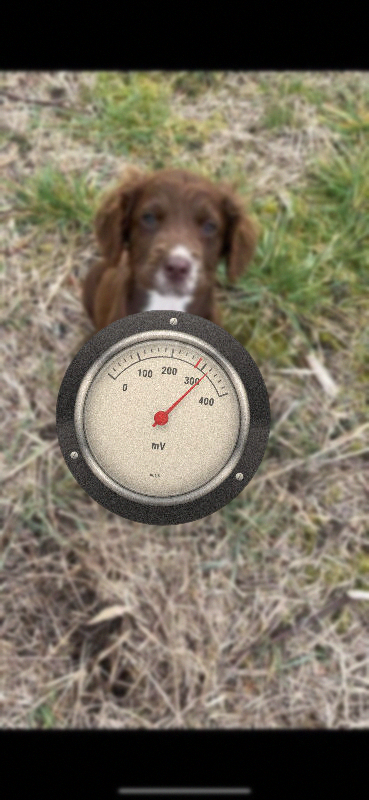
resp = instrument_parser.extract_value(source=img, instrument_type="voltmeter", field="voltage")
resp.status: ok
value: 320 mV
